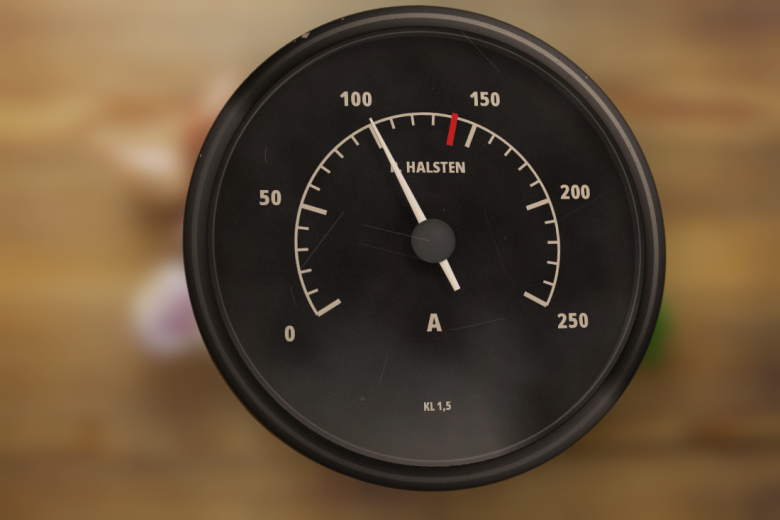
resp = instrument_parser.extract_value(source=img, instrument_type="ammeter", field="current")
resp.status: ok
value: 100 A
